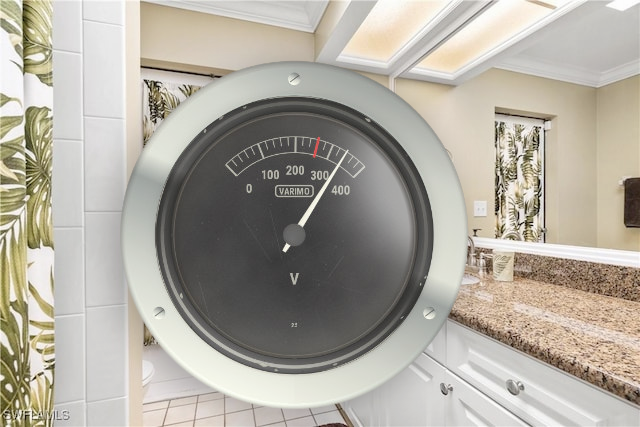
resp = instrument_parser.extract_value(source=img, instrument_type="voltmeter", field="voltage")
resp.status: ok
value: 340 V
